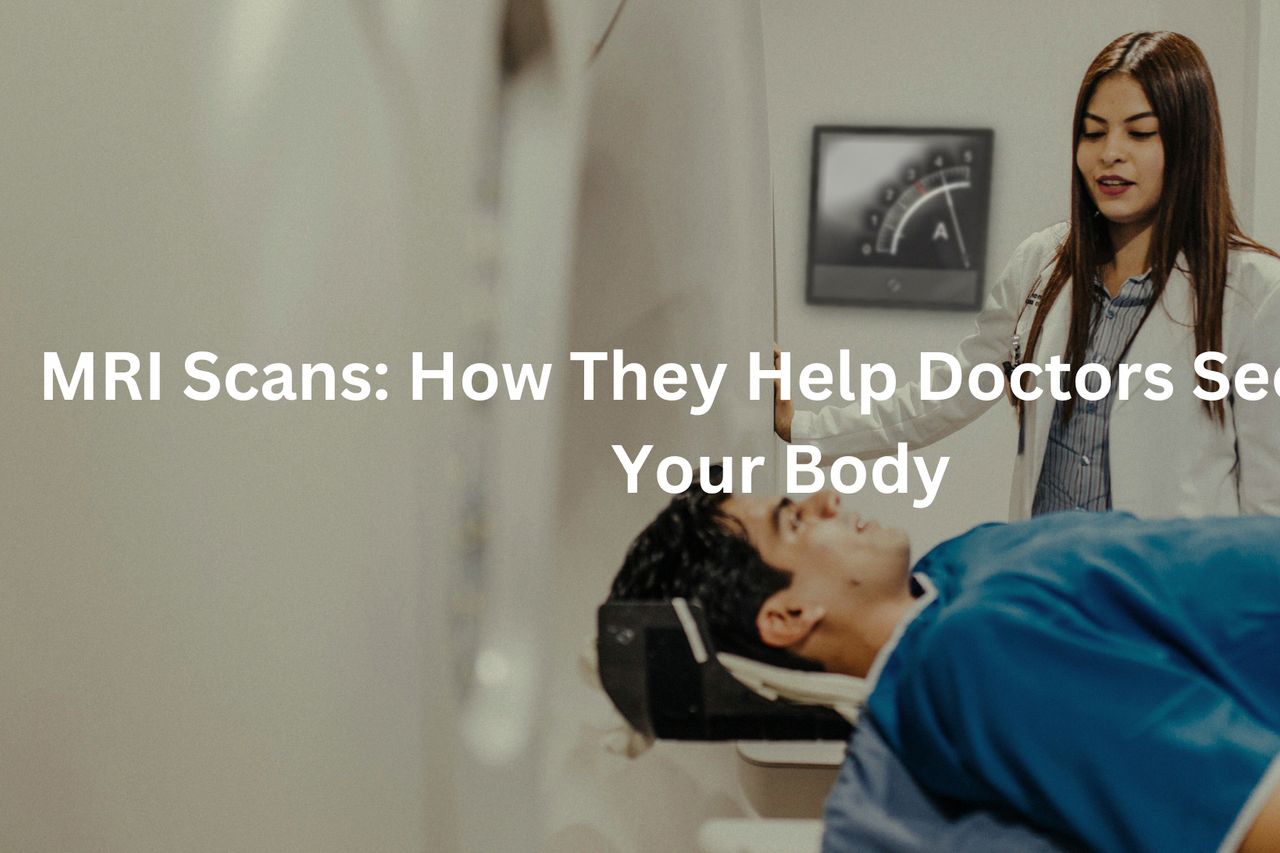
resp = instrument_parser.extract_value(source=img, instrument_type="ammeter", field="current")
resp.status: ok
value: 4 A
